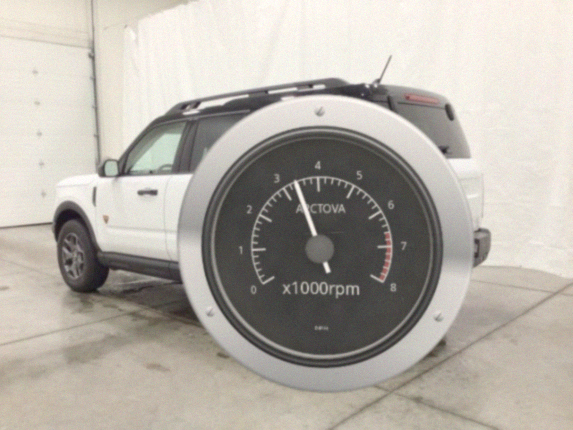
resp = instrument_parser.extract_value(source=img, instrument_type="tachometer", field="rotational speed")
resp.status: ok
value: 3400 rpm
